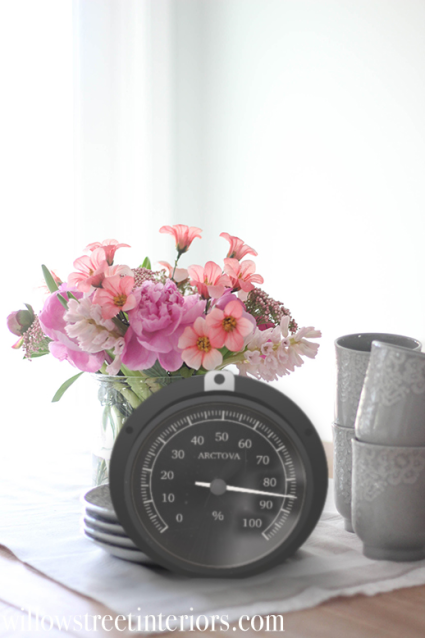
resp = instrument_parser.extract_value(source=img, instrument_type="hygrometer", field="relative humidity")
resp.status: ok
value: 85 %
